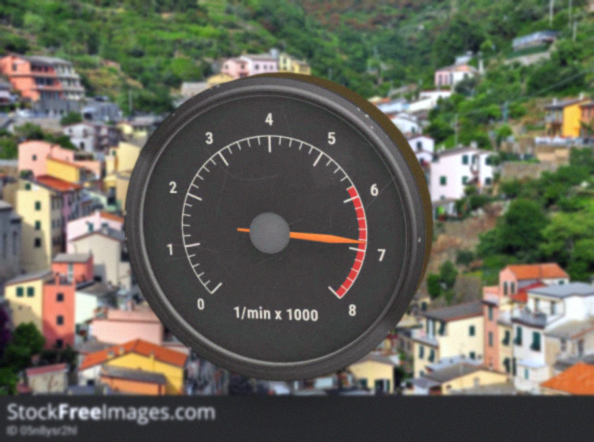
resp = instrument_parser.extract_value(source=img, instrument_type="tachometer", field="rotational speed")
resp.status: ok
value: 6800 rpm
